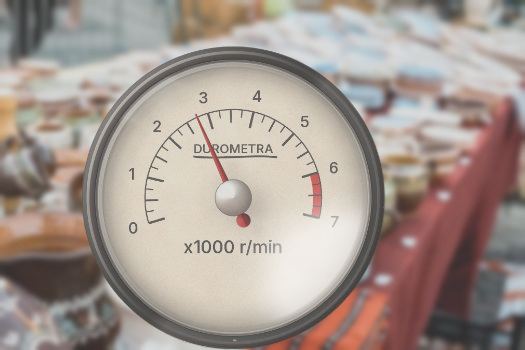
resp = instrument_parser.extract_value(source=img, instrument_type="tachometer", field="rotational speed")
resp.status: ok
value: 2750 rpm
